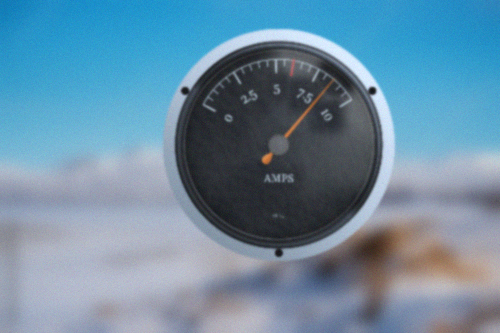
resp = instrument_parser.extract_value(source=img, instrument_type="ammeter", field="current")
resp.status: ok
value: 8.5 A
